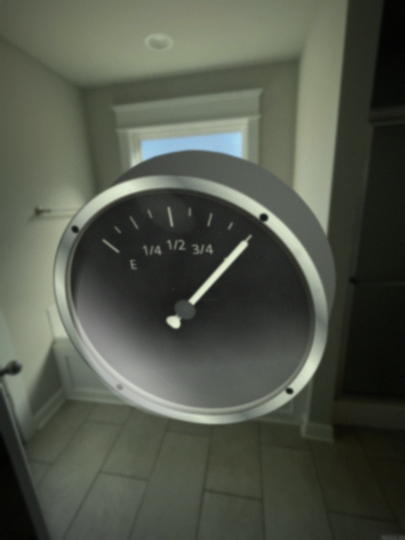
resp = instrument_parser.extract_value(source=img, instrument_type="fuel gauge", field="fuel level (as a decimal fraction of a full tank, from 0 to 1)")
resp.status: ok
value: 1
